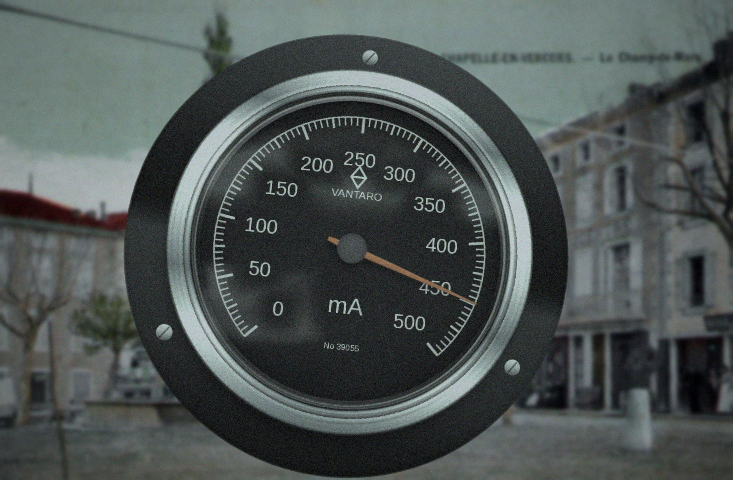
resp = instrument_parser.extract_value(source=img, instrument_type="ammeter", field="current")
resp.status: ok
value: 450 mA
